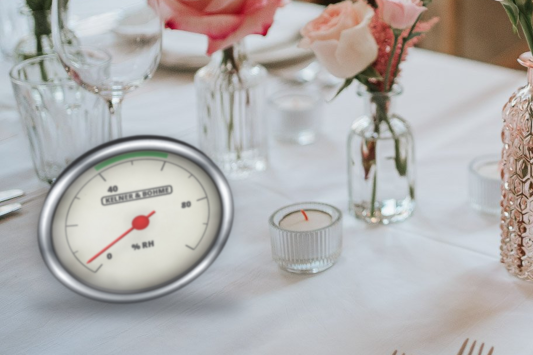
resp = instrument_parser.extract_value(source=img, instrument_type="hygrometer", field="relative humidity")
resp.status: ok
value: 5 %
